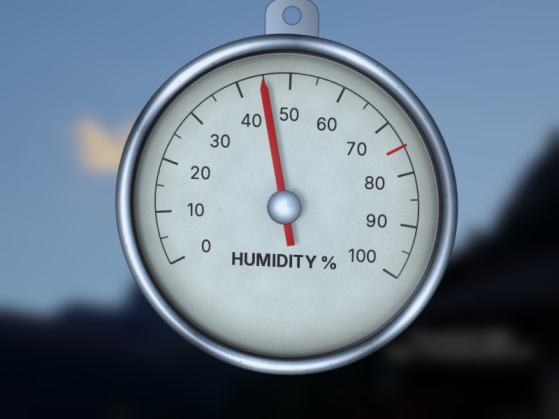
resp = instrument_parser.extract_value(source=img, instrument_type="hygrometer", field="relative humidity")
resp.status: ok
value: 45 %
